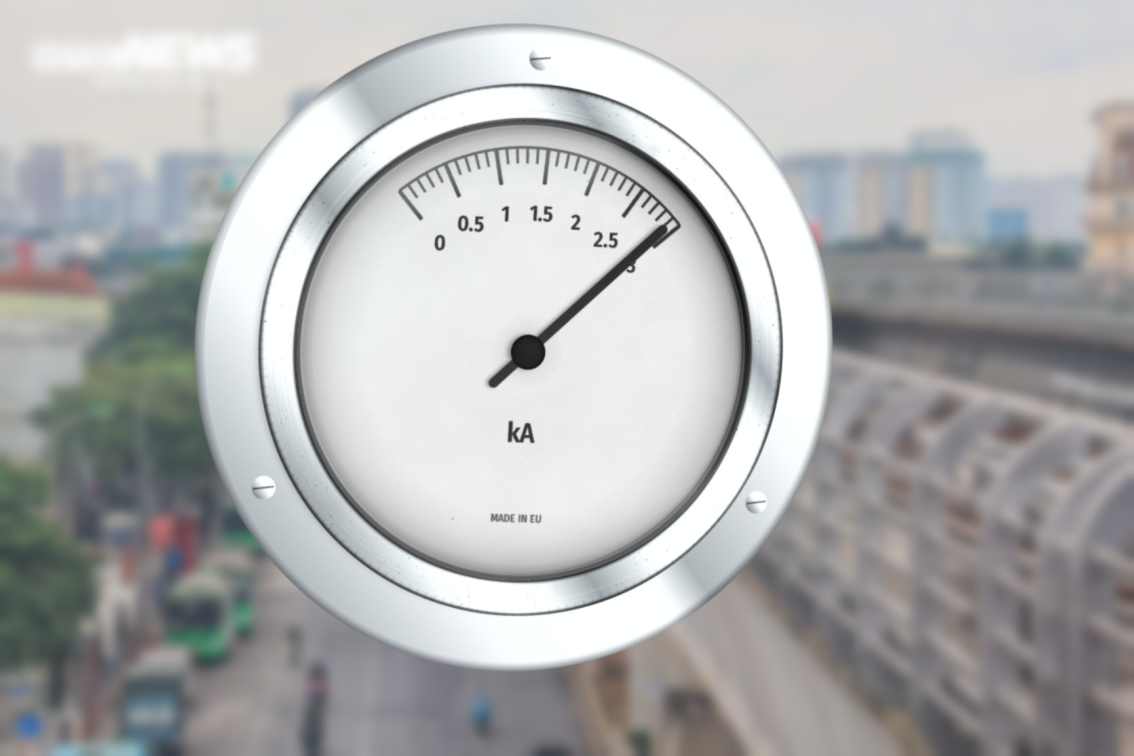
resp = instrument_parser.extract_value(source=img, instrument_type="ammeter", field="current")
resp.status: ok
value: 2.9 kA
